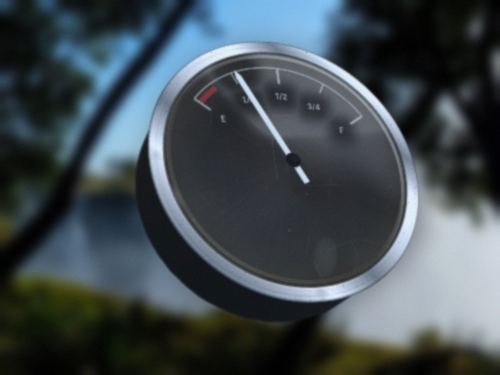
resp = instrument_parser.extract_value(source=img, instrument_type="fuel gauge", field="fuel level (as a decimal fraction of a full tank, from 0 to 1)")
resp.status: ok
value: 0.25
